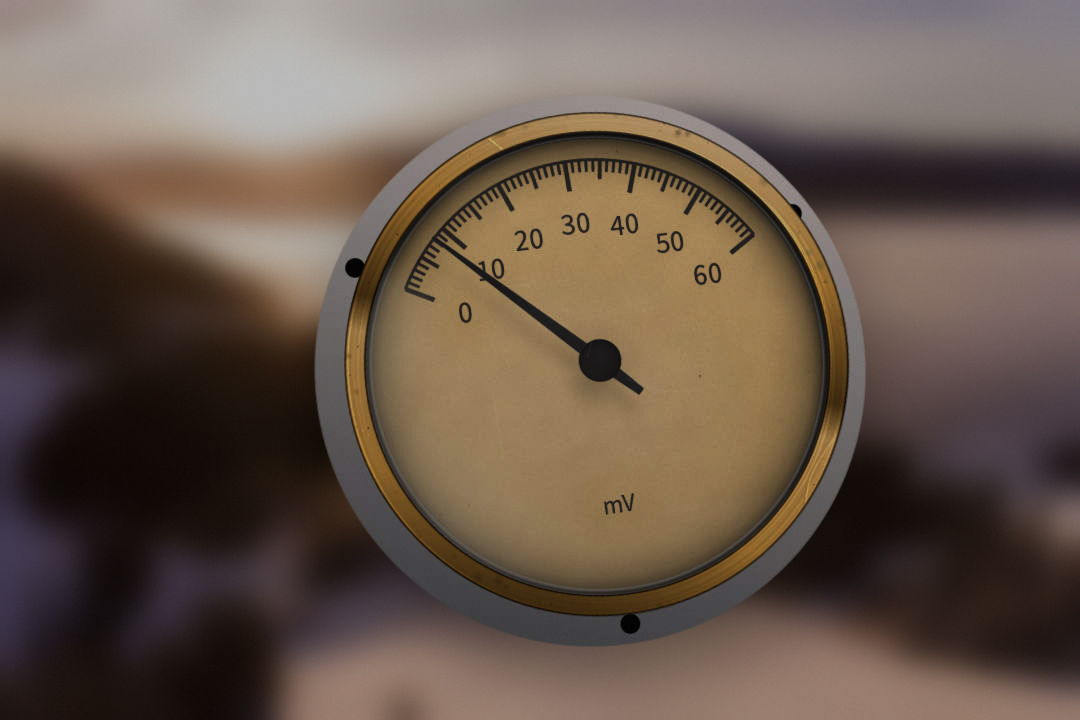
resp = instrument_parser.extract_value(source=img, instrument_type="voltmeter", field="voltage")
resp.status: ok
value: 8 mV
